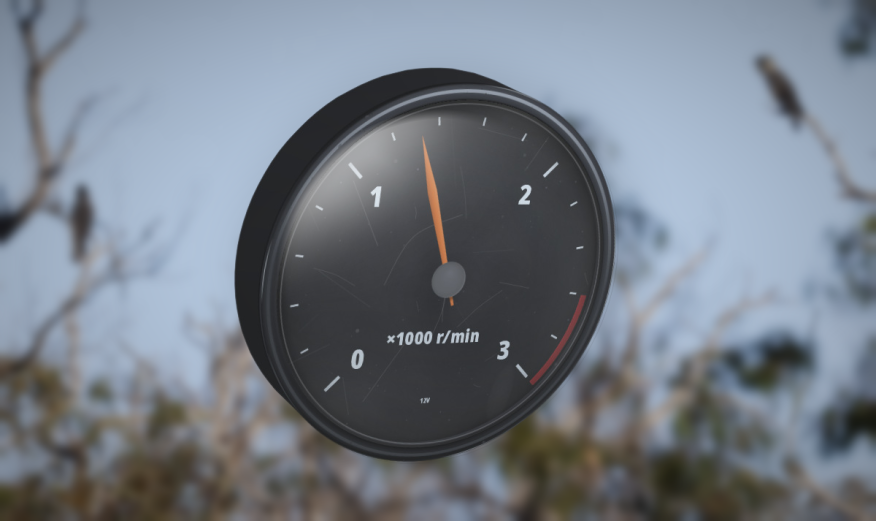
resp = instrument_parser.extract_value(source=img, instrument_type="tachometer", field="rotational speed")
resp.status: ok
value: 1300 rpm
